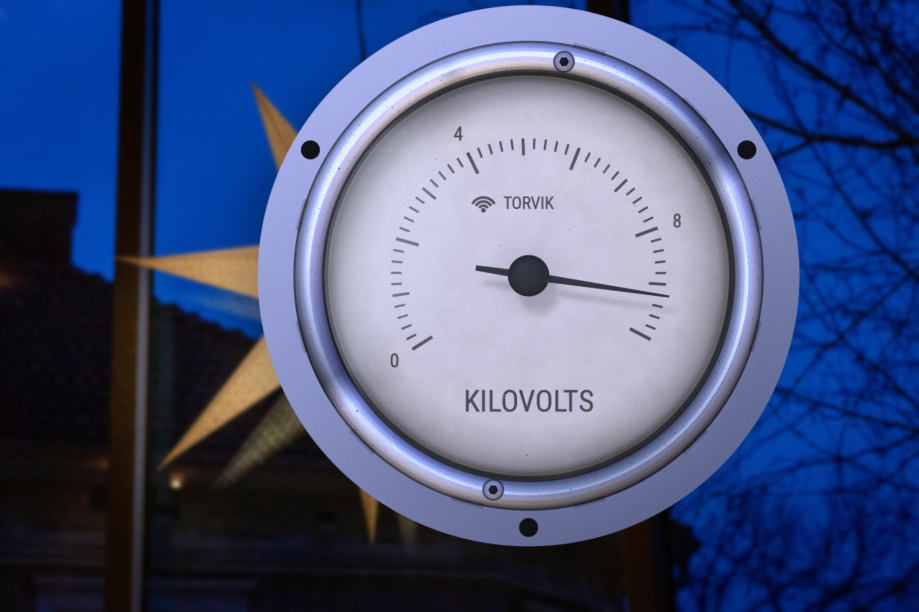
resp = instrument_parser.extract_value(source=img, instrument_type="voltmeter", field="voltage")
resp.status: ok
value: 9.2 kV
